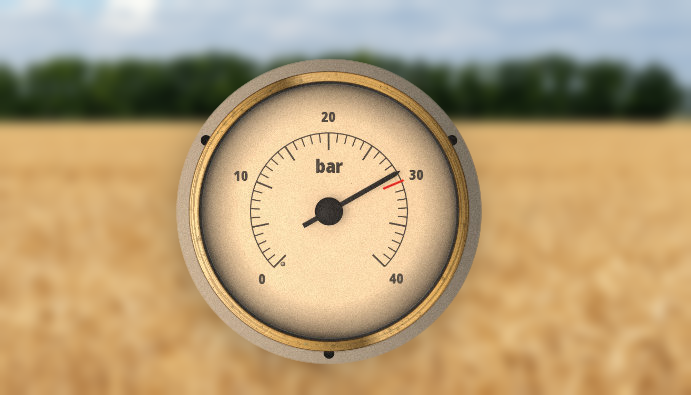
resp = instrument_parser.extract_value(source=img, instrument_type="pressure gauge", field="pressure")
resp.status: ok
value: 29 bar
